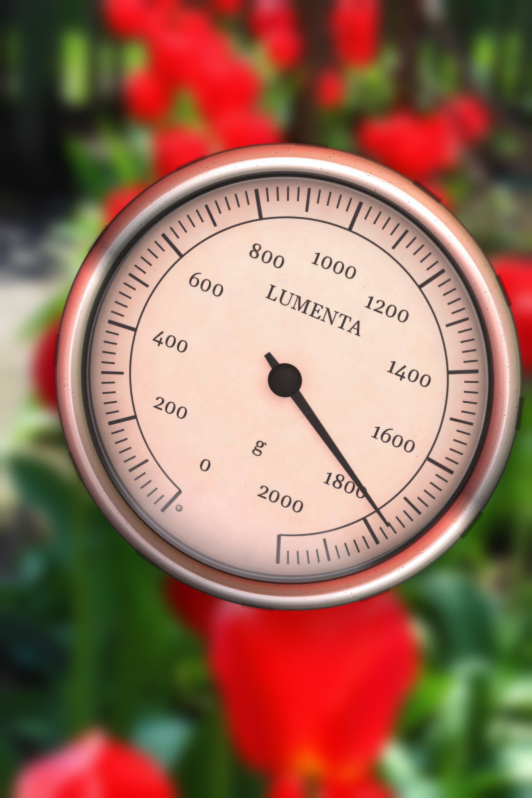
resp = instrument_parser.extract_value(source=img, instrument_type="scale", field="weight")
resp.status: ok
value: 1760 g
